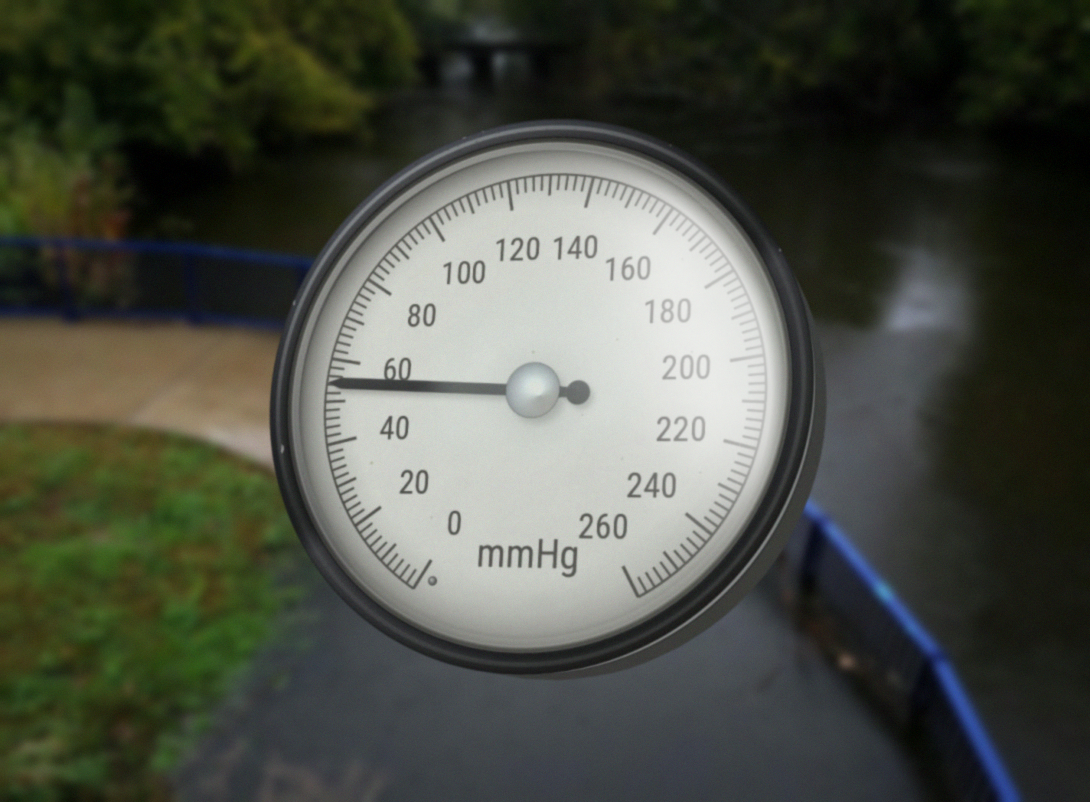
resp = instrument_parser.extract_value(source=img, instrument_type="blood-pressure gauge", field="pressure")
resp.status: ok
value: 54 mmHg
